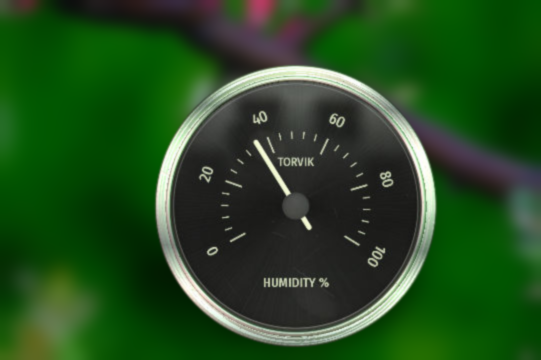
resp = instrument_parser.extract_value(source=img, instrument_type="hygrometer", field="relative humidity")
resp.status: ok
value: 36 %
